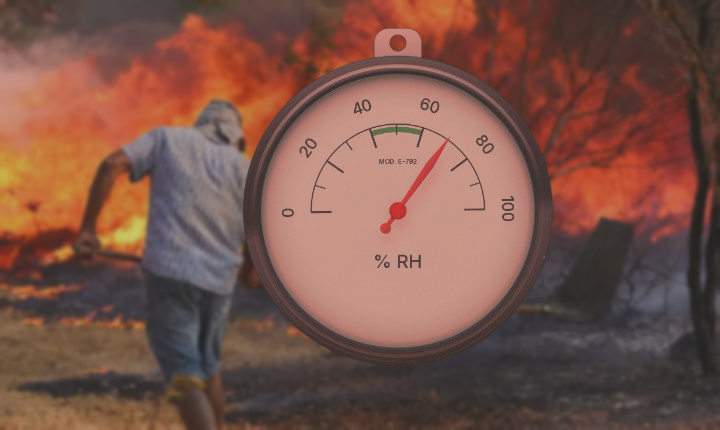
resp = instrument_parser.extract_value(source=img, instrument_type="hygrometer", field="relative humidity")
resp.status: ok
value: 70 %
